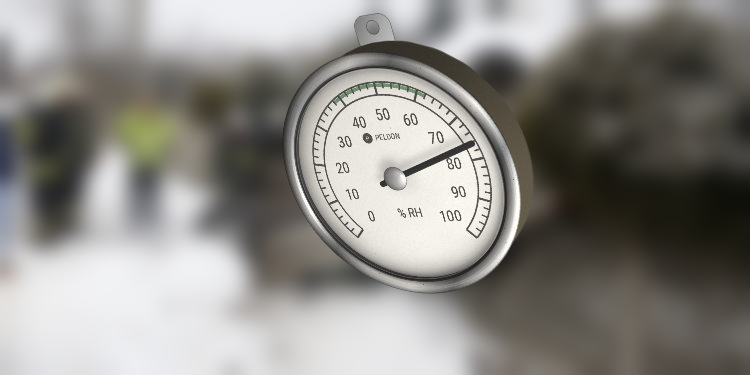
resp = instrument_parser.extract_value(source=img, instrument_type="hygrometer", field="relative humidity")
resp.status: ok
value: 76 %
